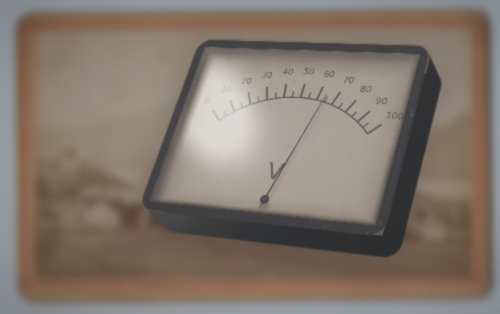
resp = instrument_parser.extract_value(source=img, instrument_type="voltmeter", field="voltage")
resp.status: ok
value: 65 V
